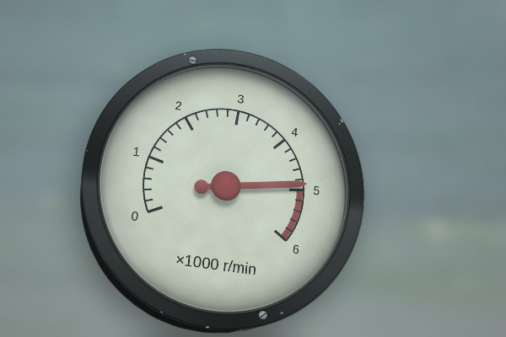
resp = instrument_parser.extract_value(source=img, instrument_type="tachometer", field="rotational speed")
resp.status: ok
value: 4900 rpm
